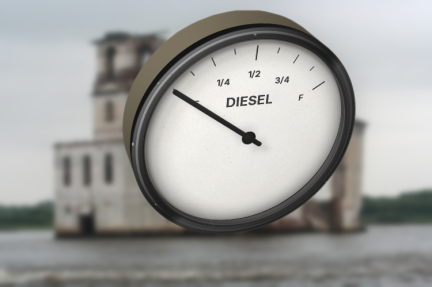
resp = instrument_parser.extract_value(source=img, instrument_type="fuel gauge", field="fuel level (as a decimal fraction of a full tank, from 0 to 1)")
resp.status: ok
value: 0
